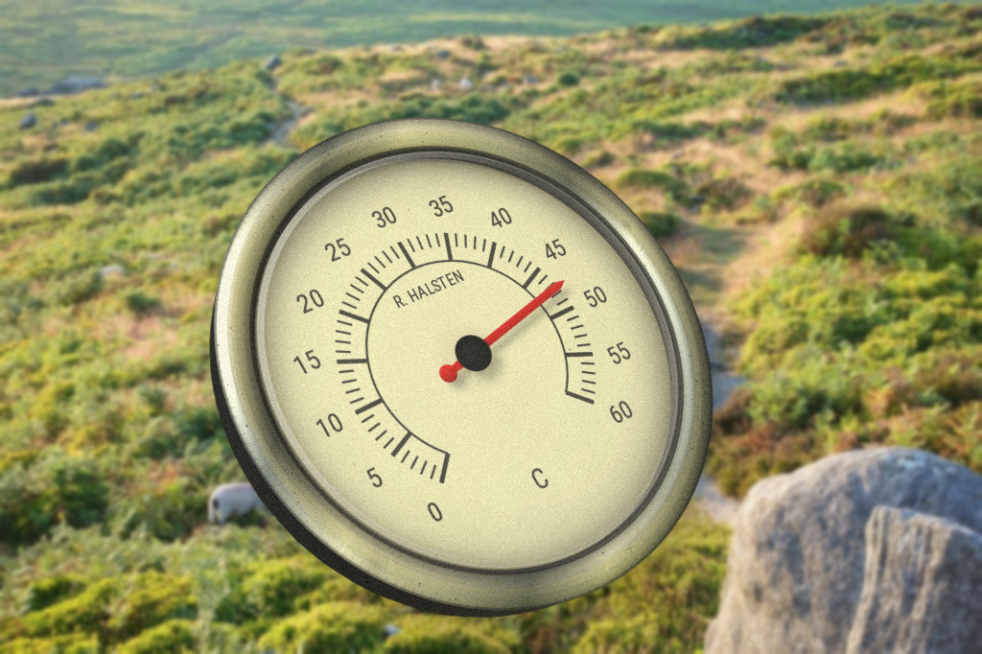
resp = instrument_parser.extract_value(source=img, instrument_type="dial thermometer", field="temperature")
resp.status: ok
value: 47.5 °C
